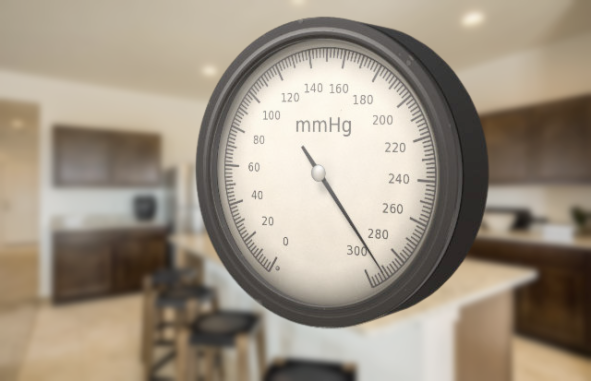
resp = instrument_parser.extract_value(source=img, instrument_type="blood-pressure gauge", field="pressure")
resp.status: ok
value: 290 mmHg
